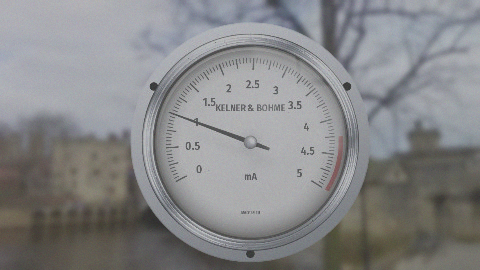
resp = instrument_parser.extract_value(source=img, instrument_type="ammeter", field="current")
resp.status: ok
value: 1 mA
